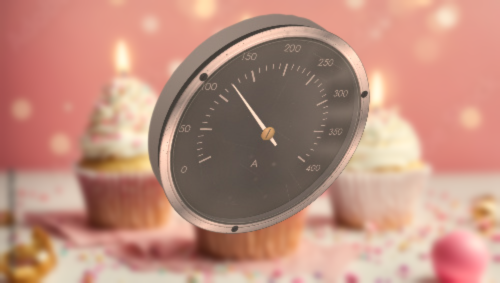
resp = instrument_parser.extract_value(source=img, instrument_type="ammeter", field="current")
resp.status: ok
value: 120 A
